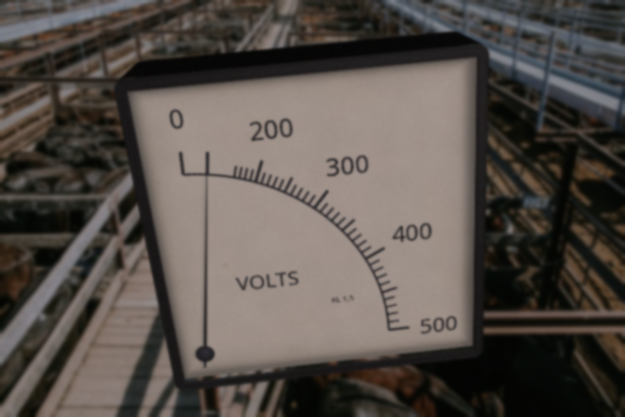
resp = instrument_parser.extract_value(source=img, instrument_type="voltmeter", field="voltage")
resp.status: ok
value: 100 V
